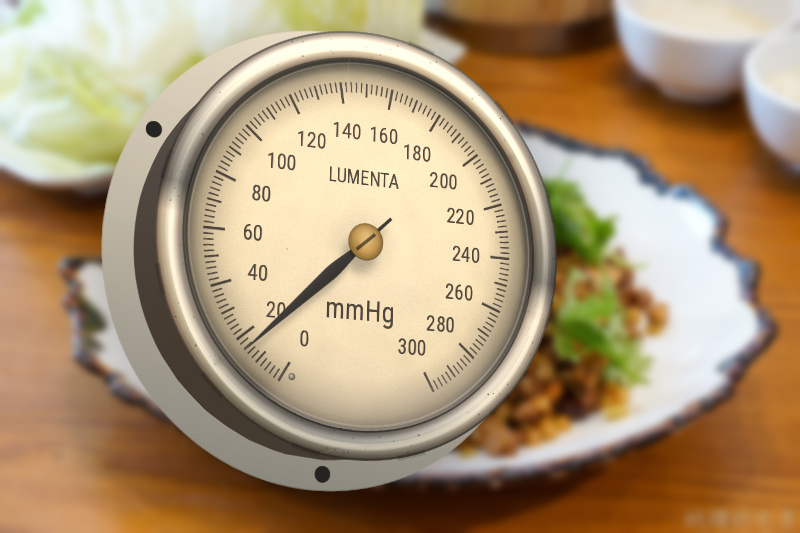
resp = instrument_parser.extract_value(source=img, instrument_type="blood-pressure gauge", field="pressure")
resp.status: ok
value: 16 mmHg
